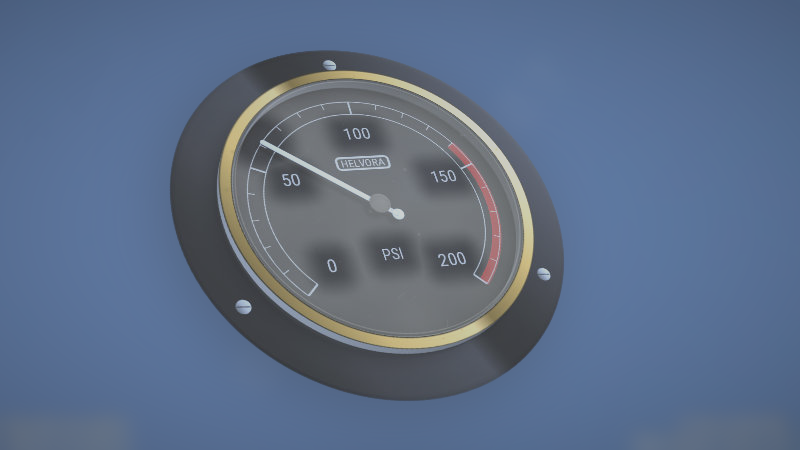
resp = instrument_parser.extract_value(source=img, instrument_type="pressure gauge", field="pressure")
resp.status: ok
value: 60 psi
